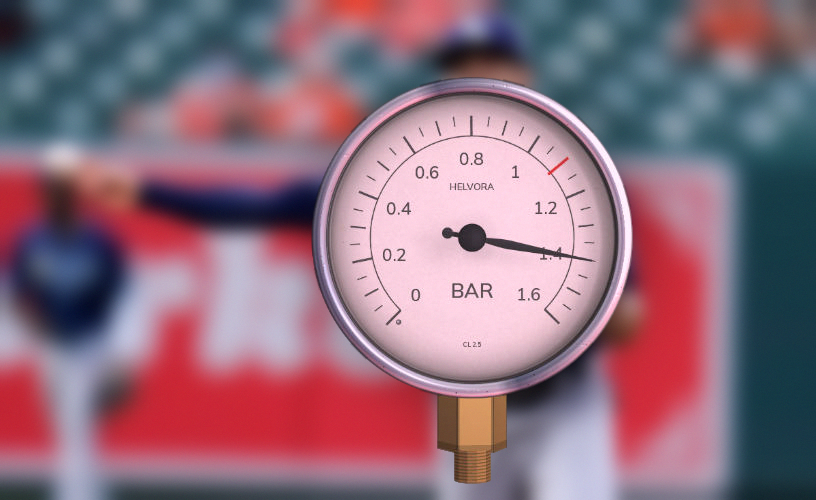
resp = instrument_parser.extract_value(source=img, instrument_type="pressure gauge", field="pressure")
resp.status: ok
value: 1.4 bar
